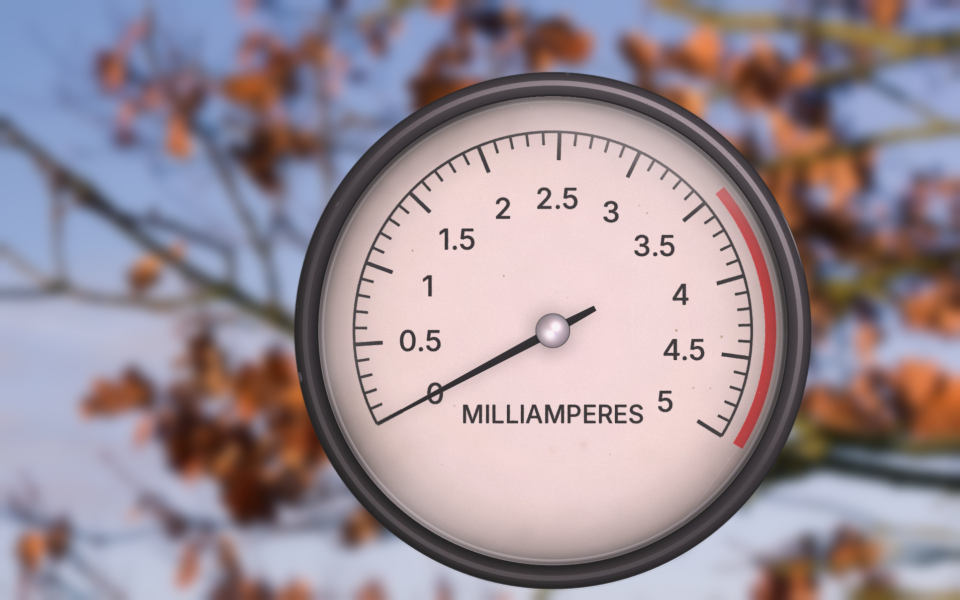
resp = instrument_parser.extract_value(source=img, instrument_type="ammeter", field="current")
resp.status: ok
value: 0 mA
